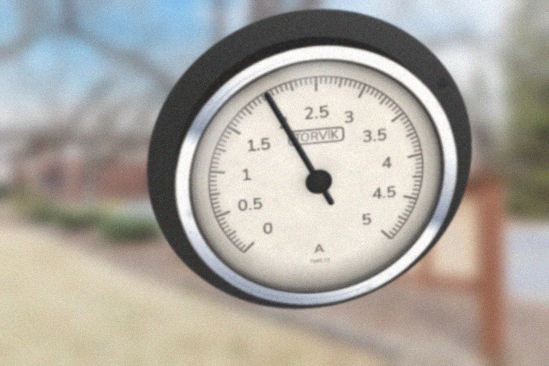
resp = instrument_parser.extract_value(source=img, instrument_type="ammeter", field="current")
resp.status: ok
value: 2 A
